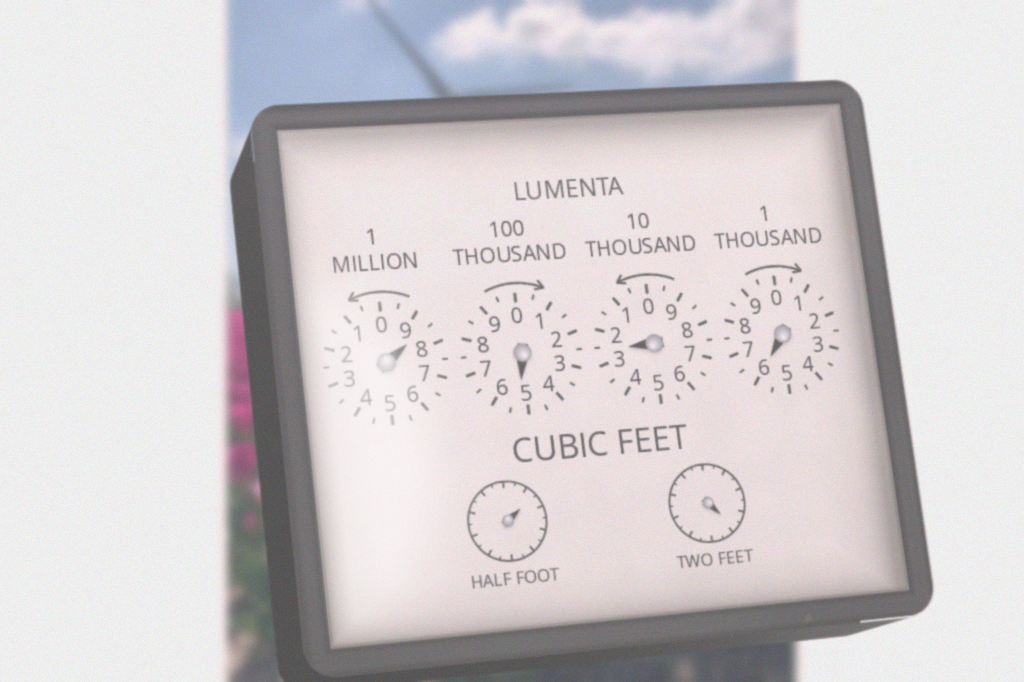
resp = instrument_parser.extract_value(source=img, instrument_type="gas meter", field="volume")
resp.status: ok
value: 852600 ft³
